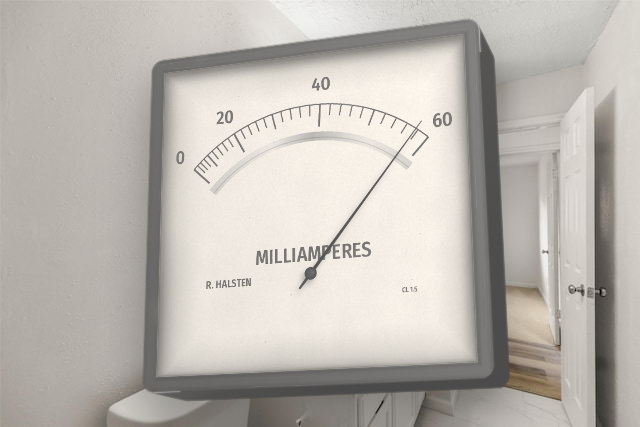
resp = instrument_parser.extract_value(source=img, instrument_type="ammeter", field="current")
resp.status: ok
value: 58 mA
